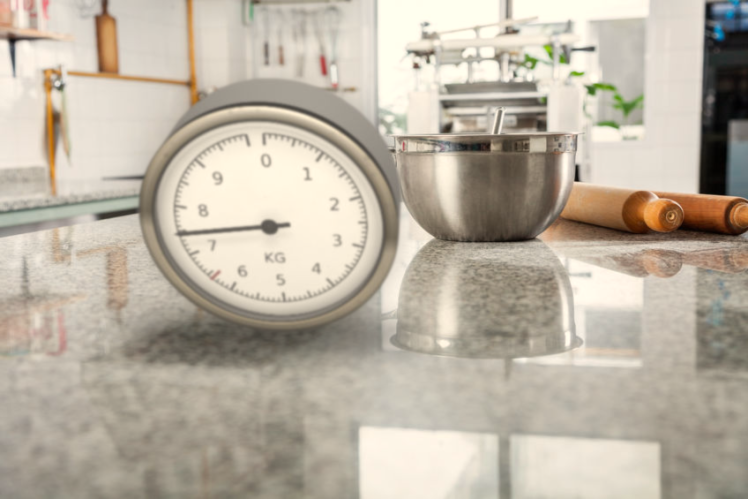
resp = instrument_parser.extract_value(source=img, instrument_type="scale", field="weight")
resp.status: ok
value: 7.5 kg
